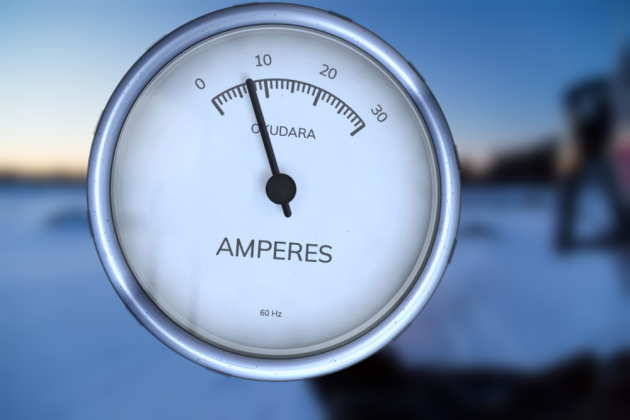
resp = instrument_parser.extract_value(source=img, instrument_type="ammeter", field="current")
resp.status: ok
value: 7 A
